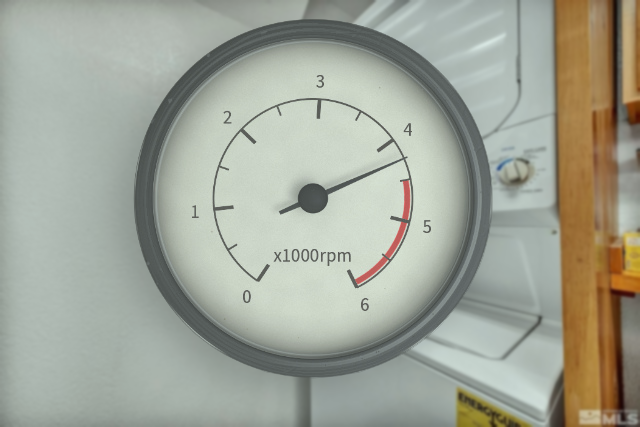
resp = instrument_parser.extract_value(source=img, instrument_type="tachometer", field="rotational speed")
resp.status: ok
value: 4250 rpm
